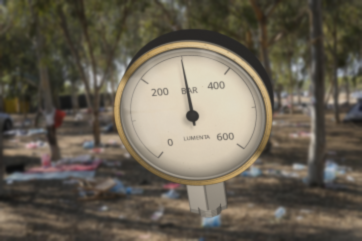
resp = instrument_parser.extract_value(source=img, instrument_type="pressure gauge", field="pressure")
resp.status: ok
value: 300 bar
